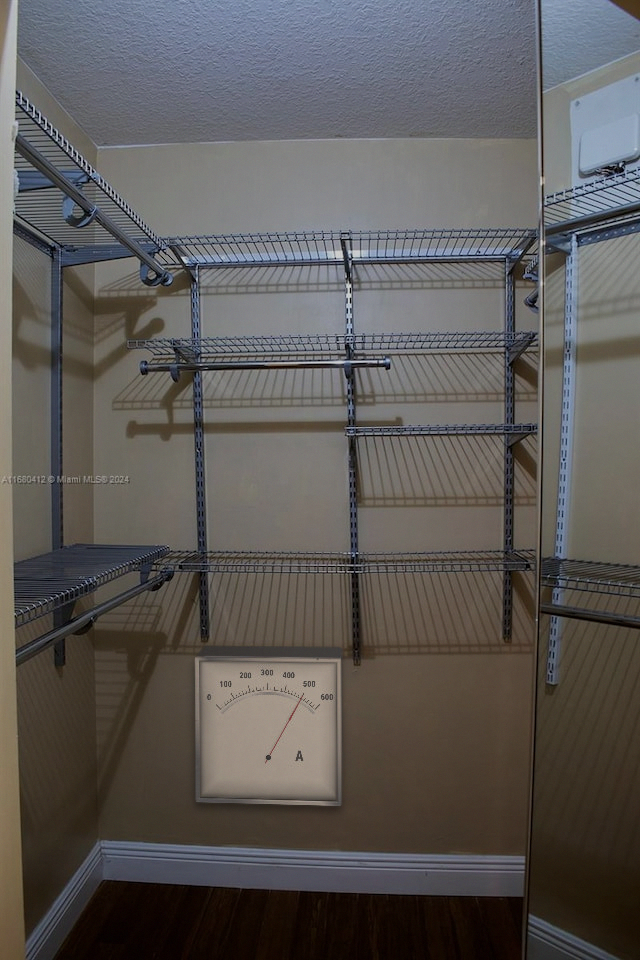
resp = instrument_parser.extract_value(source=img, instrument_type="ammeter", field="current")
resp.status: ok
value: 500 A
